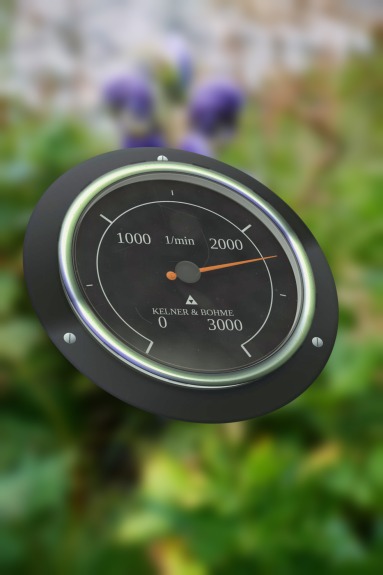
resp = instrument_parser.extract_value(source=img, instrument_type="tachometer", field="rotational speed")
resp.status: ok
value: 2250 rpm
